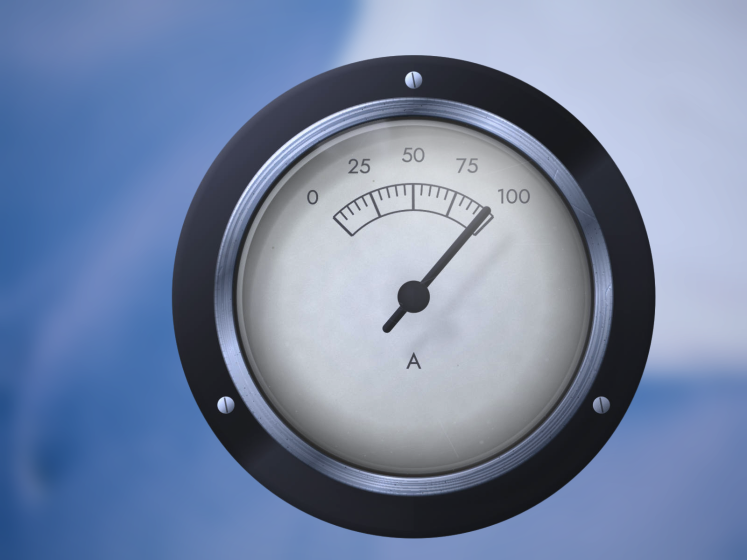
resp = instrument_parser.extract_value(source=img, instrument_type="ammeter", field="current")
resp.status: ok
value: 95 A
